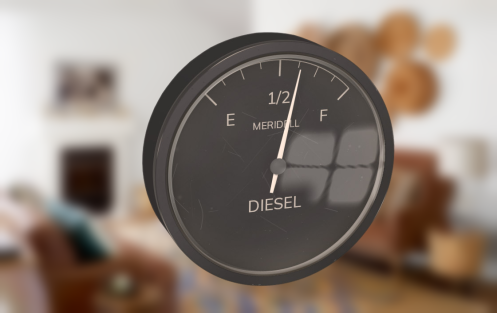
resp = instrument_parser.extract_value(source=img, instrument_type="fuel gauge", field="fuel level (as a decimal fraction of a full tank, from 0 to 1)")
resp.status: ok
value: 0.625
